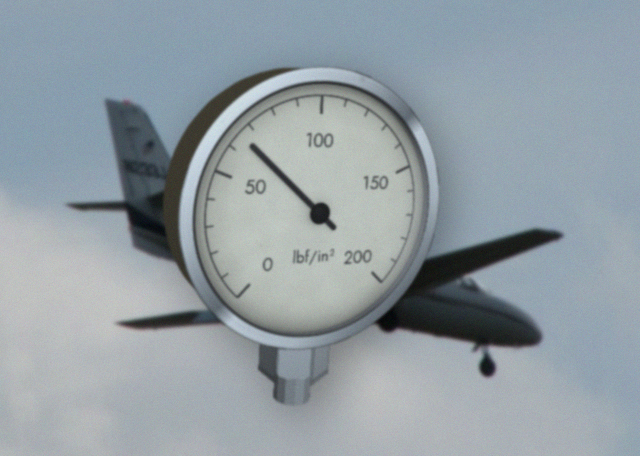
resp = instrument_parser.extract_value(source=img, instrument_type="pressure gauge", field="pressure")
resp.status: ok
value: 65 psi
